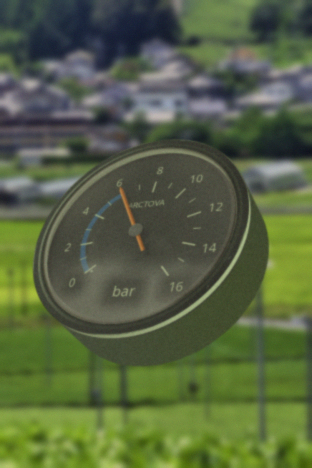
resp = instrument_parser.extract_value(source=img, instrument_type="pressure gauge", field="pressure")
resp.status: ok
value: 6 bar
